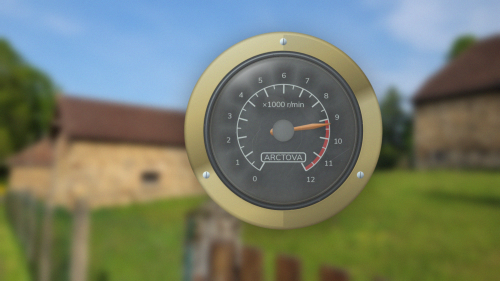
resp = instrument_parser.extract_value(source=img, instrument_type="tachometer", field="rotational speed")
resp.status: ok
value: 9250 rpm
